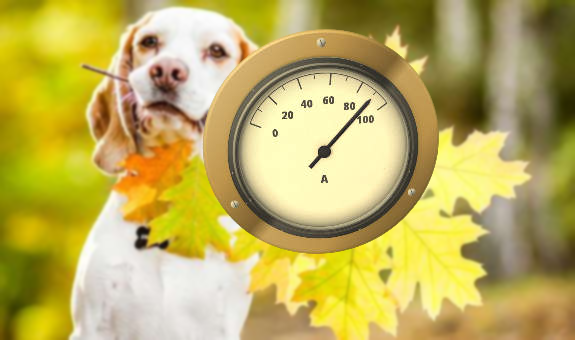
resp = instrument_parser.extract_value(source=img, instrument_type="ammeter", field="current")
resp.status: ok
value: 90 A
